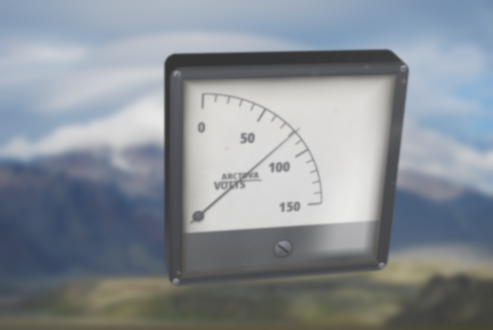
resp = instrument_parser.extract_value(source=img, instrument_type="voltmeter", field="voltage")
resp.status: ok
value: 80 V
